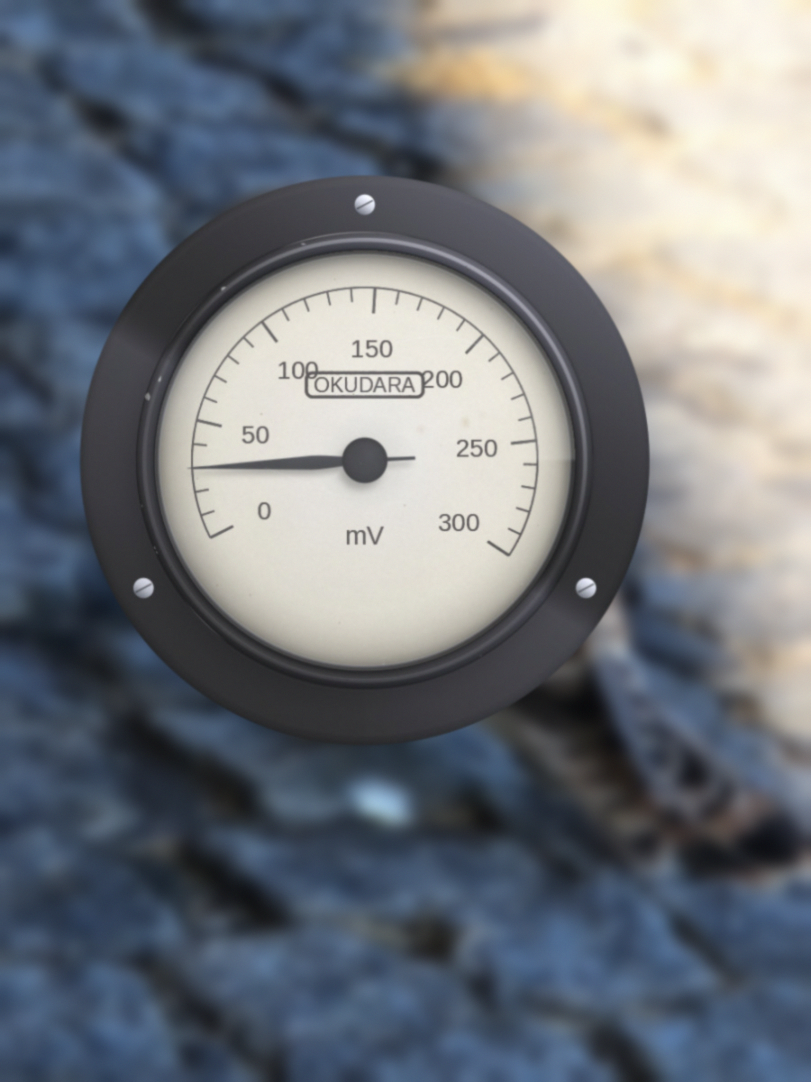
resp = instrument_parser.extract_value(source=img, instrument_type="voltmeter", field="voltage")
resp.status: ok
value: 30 mV
